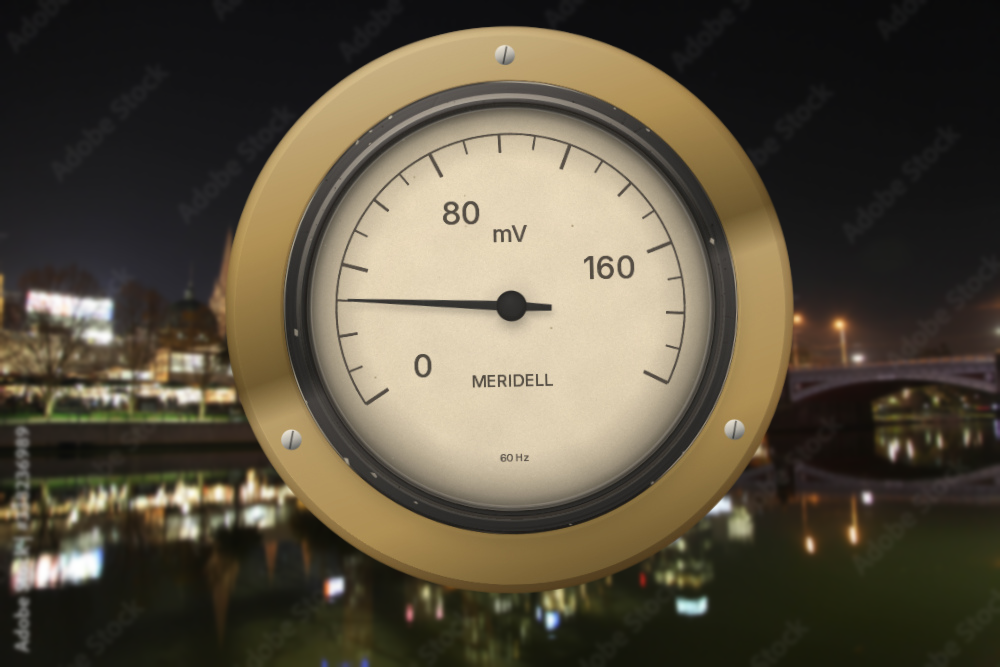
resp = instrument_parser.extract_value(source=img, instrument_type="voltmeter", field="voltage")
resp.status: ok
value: 30 mV
